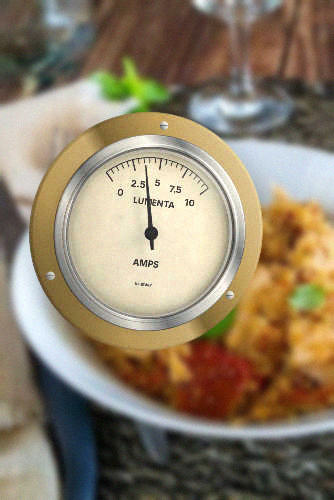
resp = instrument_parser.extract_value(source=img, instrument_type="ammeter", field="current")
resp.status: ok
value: 3.5 A
